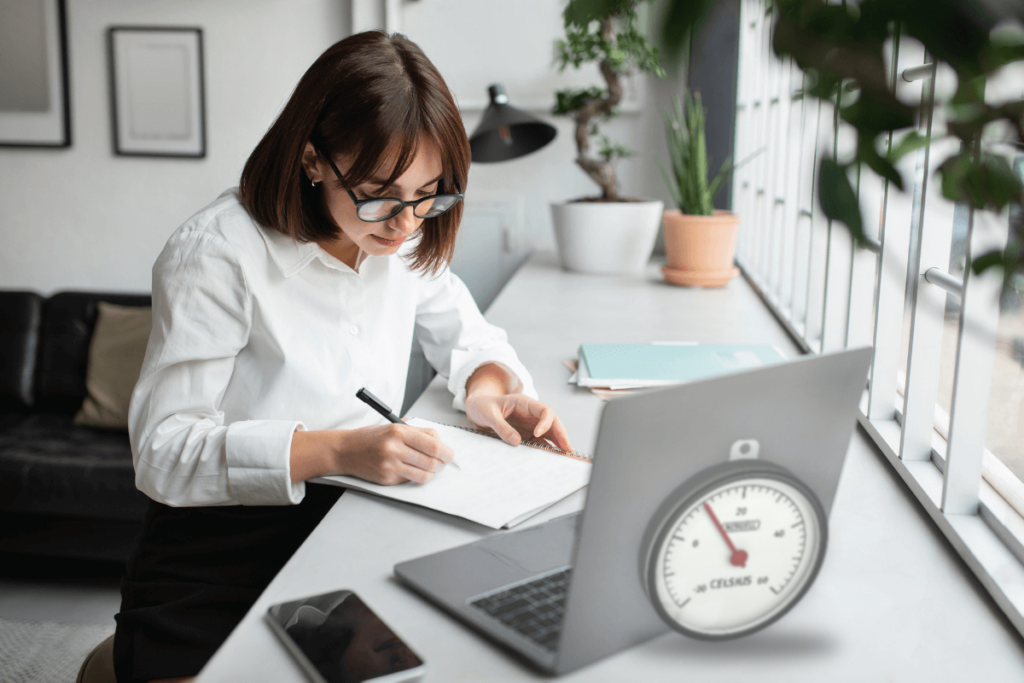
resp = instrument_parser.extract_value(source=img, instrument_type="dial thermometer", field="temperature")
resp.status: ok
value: 10 °C
